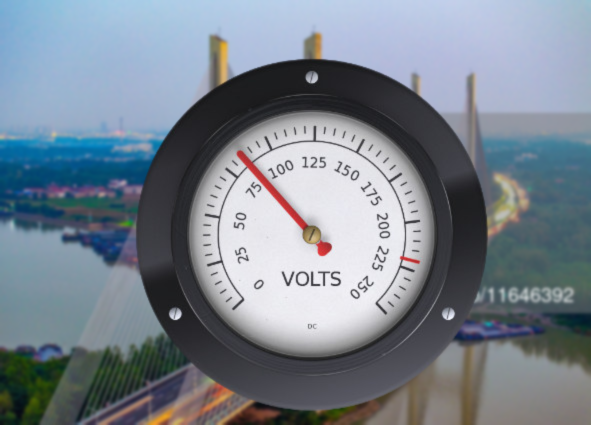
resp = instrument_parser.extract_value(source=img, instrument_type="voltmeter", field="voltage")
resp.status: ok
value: 85 V
